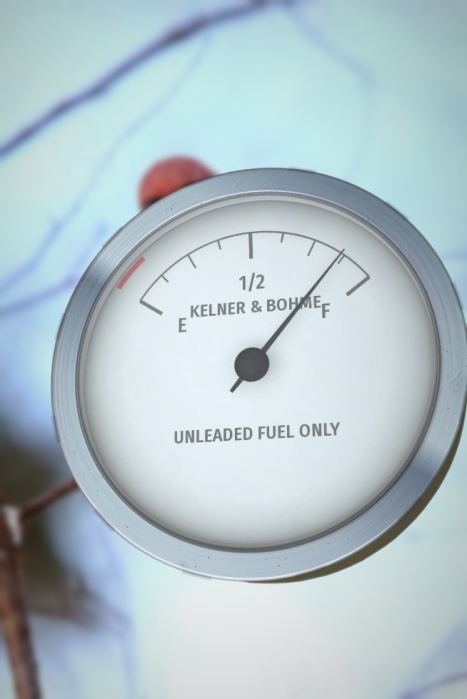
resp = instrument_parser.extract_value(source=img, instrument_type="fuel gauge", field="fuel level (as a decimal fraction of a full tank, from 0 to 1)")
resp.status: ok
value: 0.875
